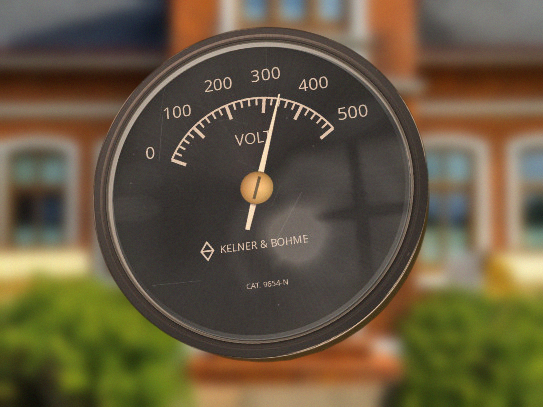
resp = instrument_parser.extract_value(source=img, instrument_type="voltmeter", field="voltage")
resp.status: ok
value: 340 V
